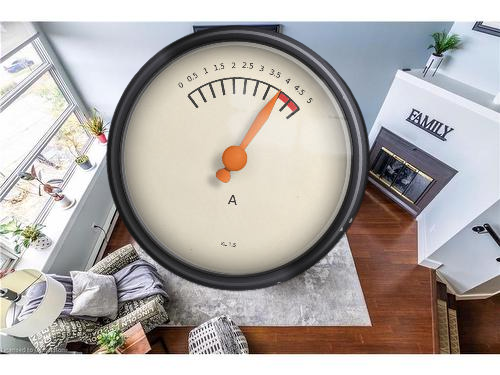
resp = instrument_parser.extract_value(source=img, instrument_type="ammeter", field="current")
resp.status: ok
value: 4 A
